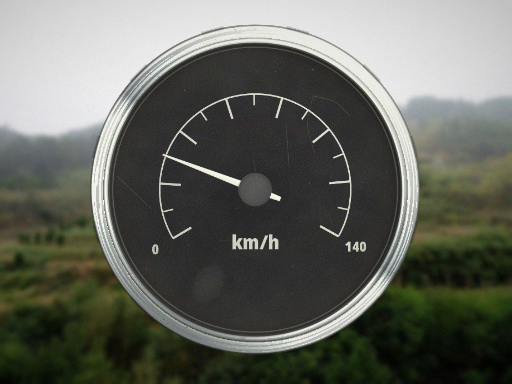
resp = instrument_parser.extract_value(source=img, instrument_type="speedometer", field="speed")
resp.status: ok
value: 30 km/h
